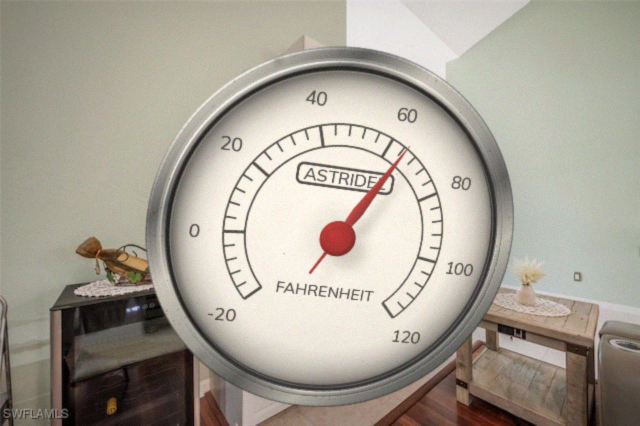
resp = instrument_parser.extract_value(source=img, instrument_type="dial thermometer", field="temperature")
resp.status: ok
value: 64 °F
